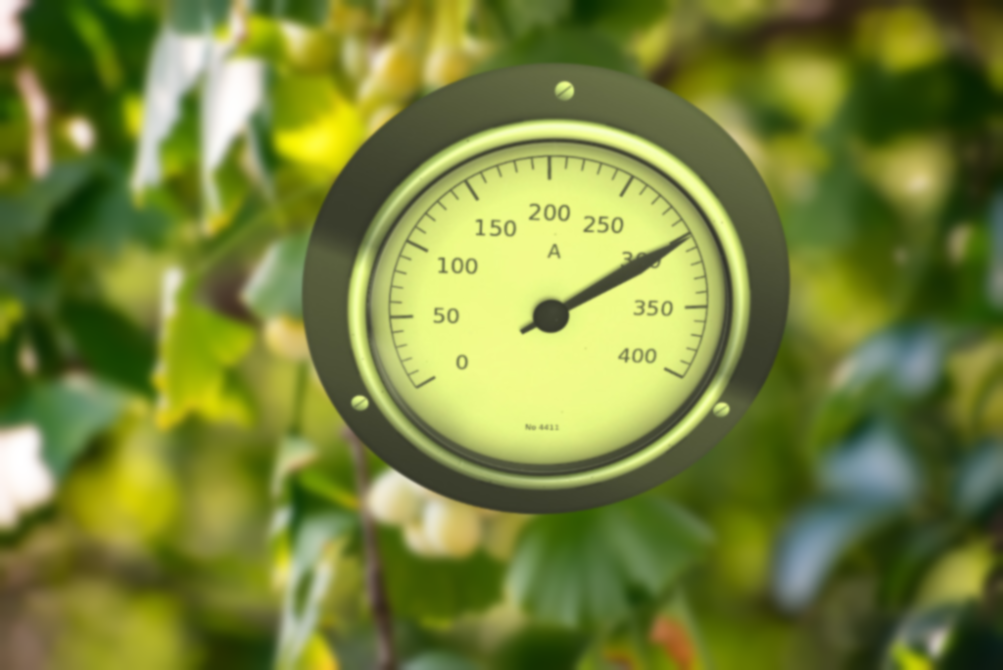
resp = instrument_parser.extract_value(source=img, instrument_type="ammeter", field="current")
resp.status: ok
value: 300 A
